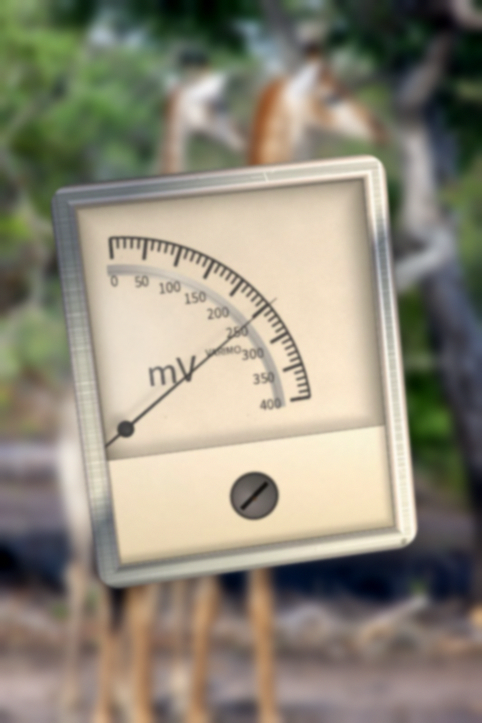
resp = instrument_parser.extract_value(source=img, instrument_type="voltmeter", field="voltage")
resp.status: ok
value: 250 mV
